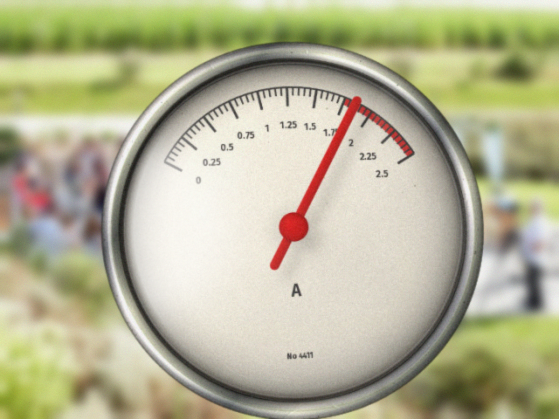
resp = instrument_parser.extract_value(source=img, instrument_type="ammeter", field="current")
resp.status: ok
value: 1.85 A
